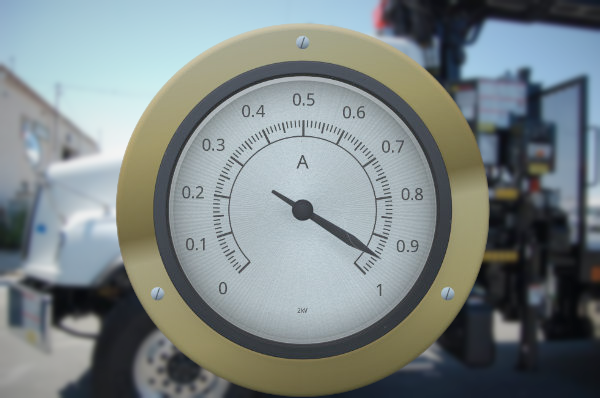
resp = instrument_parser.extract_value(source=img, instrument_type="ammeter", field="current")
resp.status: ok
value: 0.95 A
